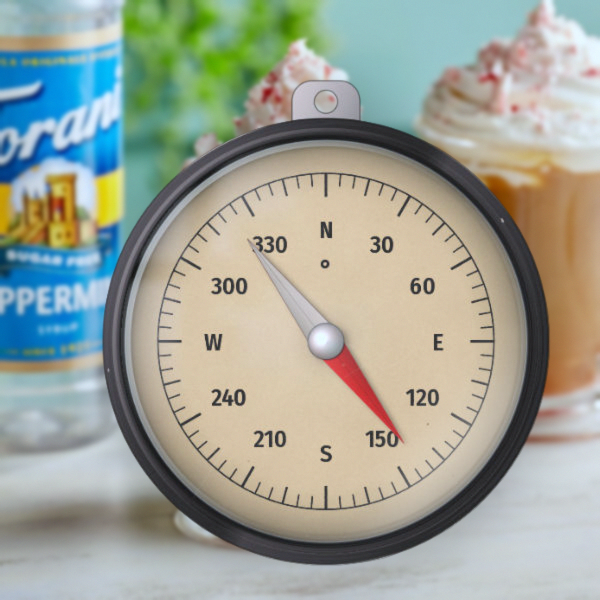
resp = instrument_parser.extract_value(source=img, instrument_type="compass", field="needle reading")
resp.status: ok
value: 142.5 °
